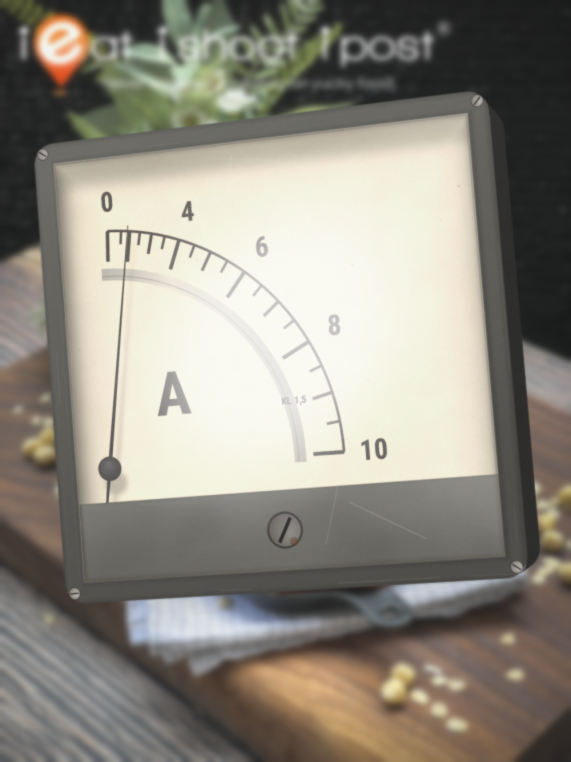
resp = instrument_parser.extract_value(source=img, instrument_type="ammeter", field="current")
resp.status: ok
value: 2 A
